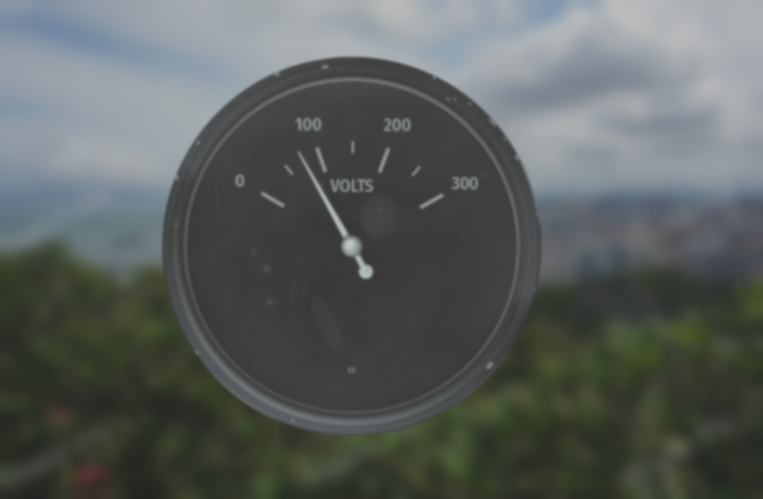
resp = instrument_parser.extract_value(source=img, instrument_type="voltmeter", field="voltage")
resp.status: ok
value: 75 V
